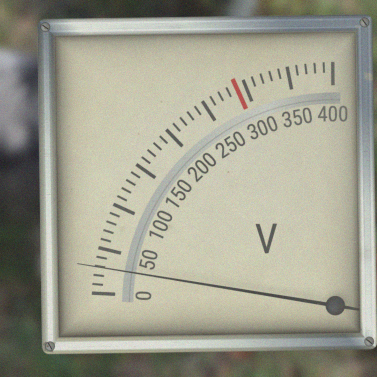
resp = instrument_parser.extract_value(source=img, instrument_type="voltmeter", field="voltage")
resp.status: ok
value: 30 V
